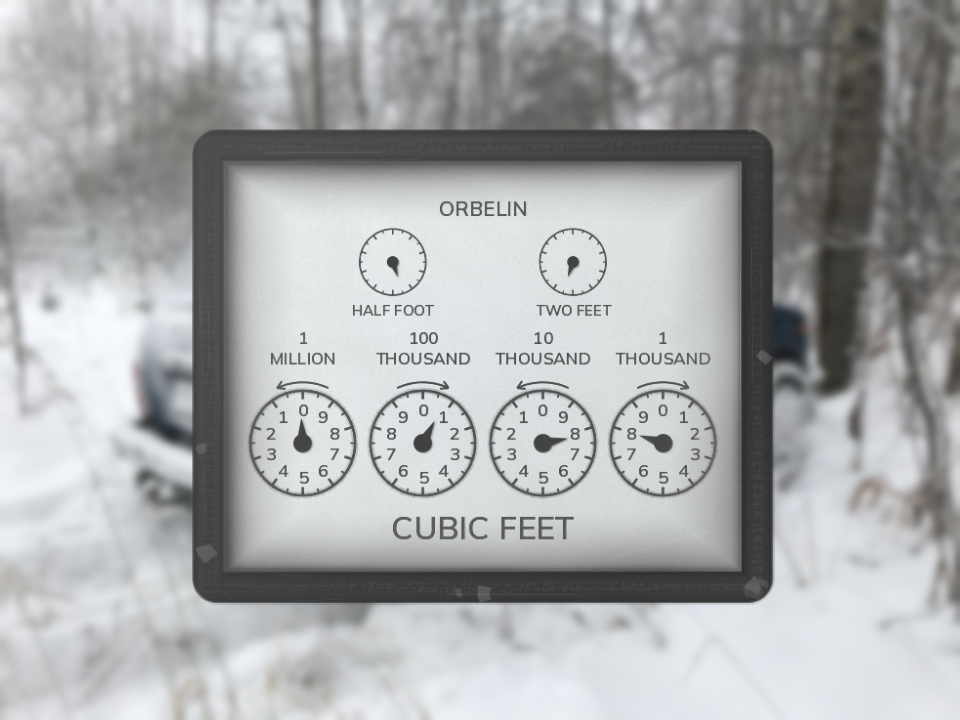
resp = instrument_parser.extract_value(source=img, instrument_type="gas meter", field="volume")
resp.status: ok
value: 7800 ft³
